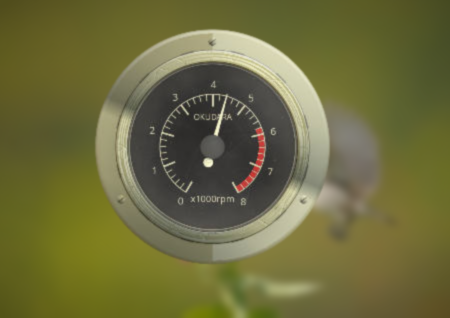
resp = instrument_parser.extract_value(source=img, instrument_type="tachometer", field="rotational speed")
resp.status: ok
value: 4400 rpm
